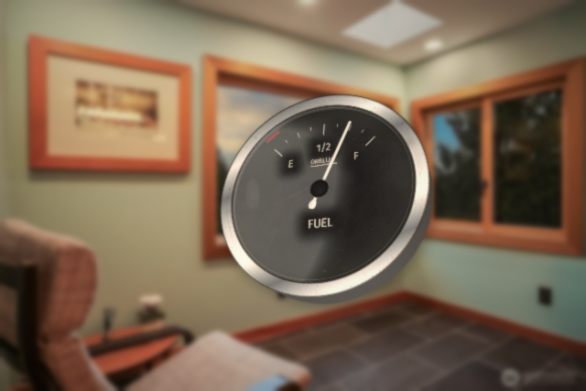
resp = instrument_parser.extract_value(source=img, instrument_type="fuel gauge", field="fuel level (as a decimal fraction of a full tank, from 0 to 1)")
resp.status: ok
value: 0.75
